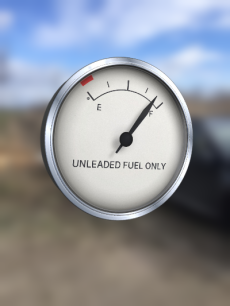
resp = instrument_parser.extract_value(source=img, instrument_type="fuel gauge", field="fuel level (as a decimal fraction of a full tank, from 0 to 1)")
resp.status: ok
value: 0.875
